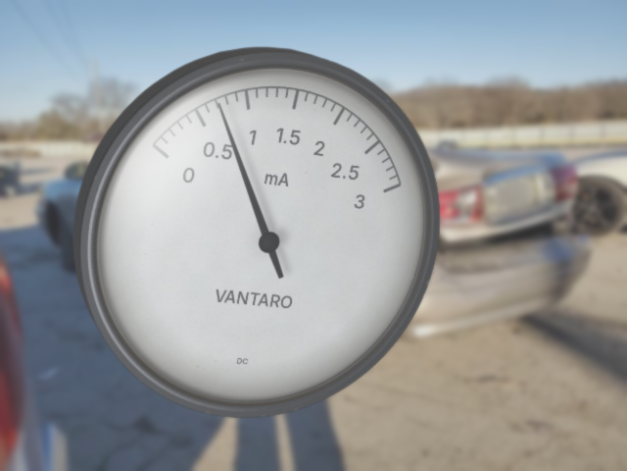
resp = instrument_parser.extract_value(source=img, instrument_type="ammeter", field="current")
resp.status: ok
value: 0.7 mA
